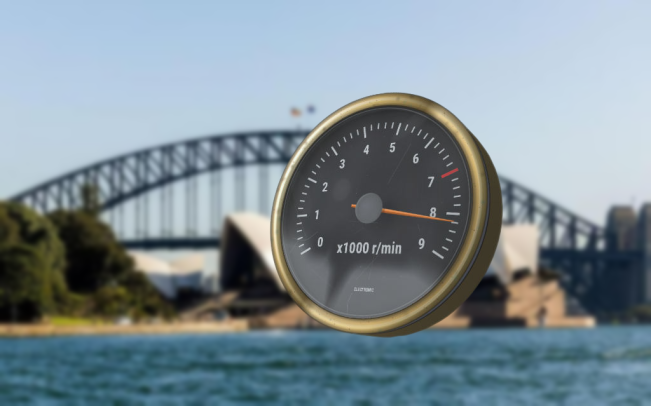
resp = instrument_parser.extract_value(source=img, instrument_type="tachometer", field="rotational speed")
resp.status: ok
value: 8200 rpm
